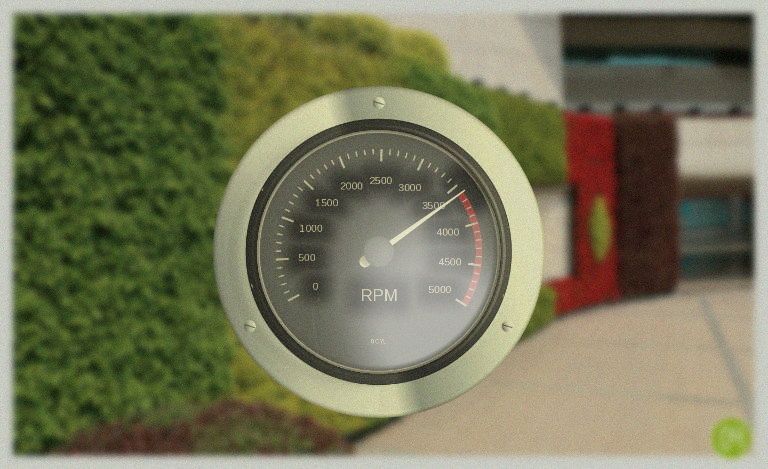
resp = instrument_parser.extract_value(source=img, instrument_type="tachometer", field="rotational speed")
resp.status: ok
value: 3600 rpm
